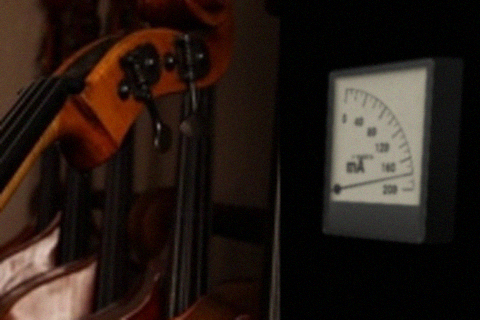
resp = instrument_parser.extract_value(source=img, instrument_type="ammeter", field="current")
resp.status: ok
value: 180 mA
